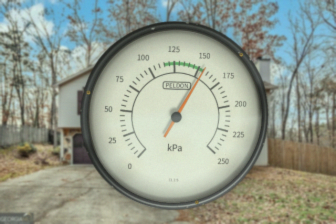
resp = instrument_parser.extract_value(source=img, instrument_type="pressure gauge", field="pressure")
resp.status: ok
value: 155 kPa
